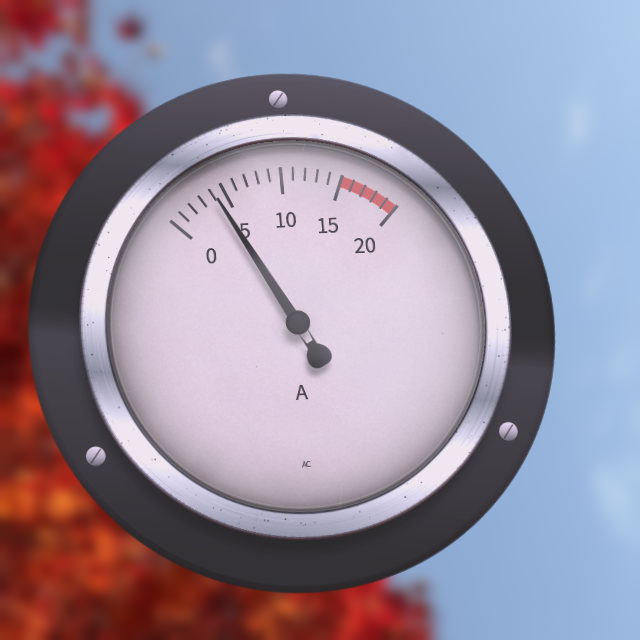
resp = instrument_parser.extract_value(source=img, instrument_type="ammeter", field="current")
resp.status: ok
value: 4 A
